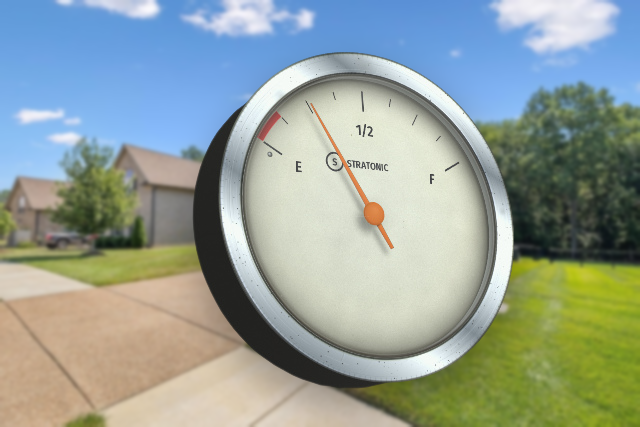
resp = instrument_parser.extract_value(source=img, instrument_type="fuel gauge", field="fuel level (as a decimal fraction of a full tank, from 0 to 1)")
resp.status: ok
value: 0.25
